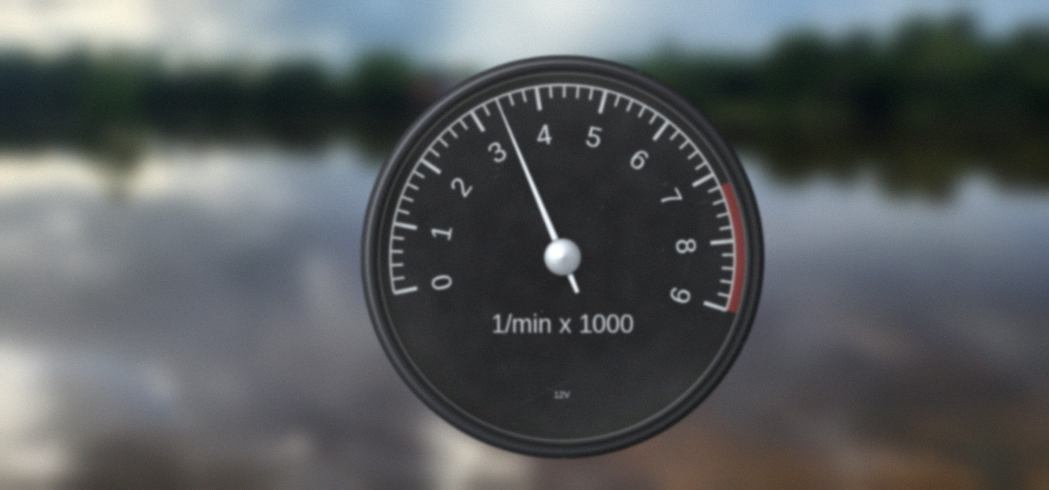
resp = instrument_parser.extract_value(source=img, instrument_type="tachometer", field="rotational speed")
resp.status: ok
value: 3400 rpm
